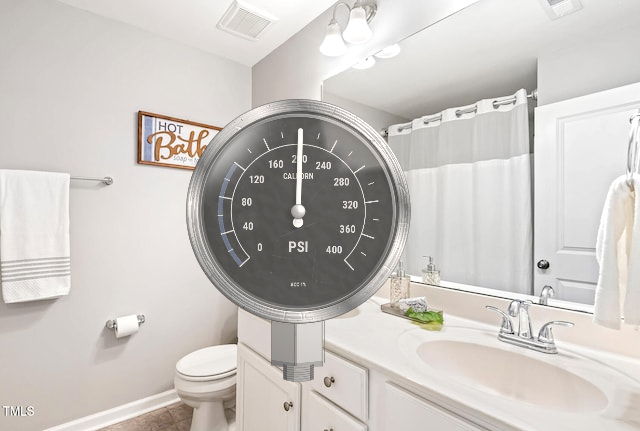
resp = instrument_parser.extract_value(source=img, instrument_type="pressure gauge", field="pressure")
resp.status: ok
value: 200 psi
